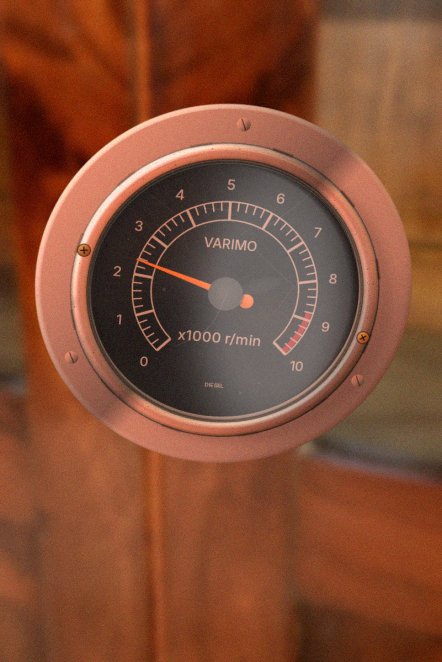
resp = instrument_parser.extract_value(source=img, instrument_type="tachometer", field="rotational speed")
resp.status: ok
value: 2400 rpm
